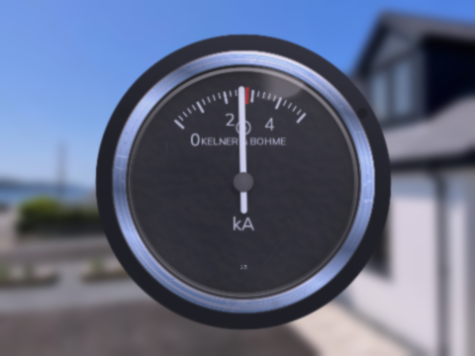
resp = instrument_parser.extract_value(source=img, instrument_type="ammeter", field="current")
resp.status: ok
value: 2.6 kA
